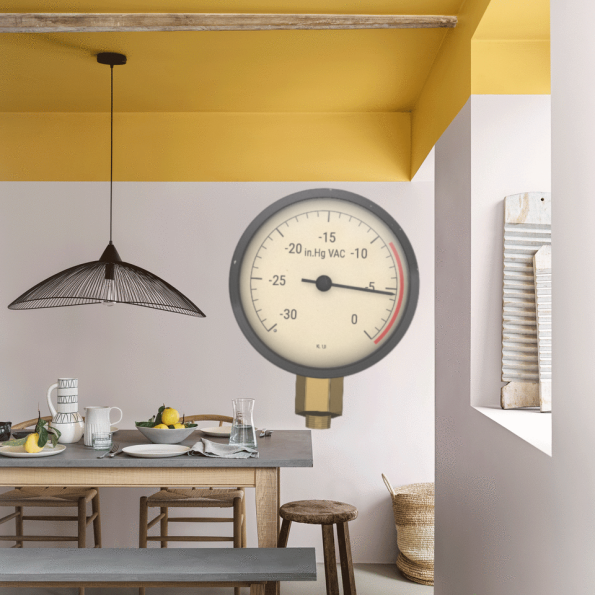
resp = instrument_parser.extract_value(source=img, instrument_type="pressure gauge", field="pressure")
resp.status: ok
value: -4.5 inHg
